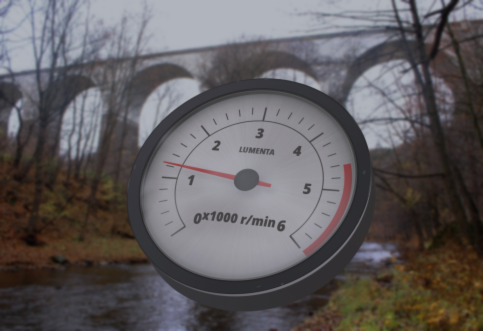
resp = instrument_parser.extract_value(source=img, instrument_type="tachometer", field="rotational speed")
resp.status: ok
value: 1200 rpm
